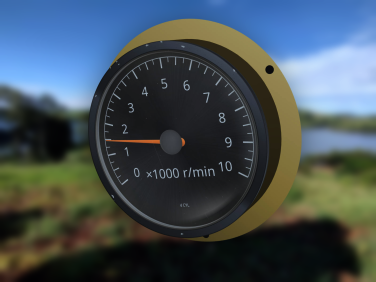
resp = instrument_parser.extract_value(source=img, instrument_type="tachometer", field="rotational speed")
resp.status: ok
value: 1500 rpm
